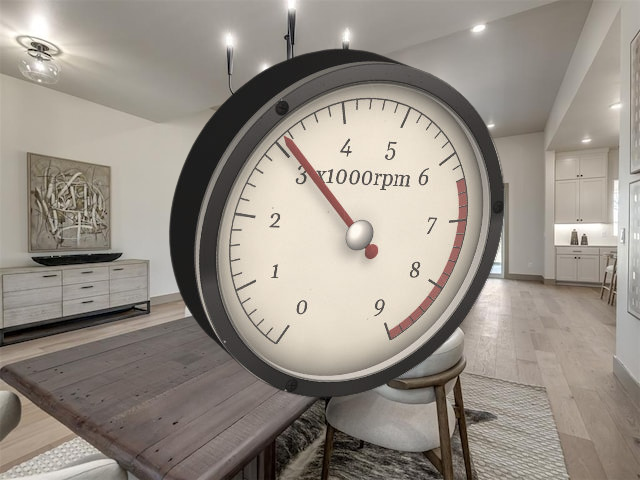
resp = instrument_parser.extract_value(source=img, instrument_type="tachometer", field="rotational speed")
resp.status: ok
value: 3100 rpm
